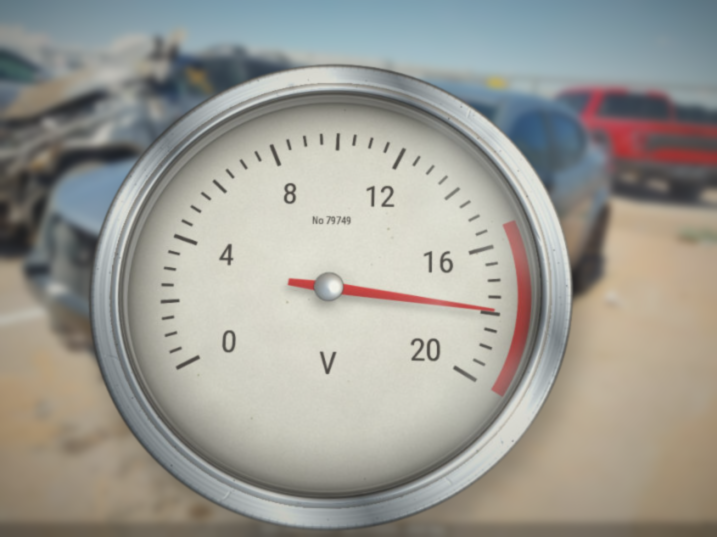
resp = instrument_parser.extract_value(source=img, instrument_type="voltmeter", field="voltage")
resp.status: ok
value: 18 V
